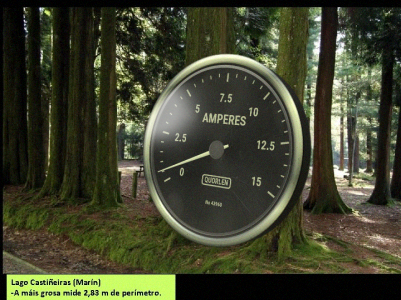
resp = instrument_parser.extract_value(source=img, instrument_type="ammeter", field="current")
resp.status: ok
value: 0.5 A
